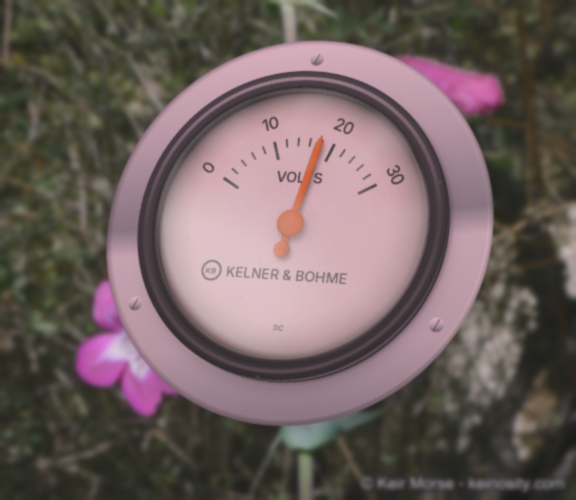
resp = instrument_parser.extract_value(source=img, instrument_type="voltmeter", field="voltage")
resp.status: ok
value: 18 V
